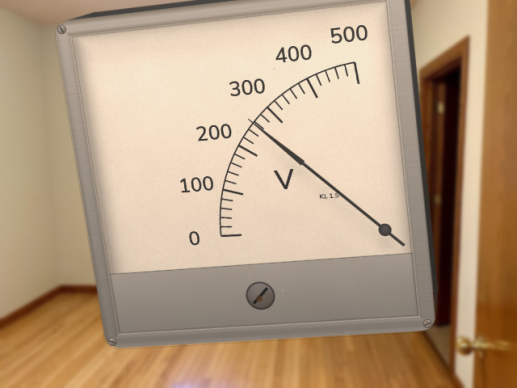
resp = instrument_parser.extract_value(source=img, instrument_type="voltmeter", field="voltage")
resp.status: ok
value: 260 V
